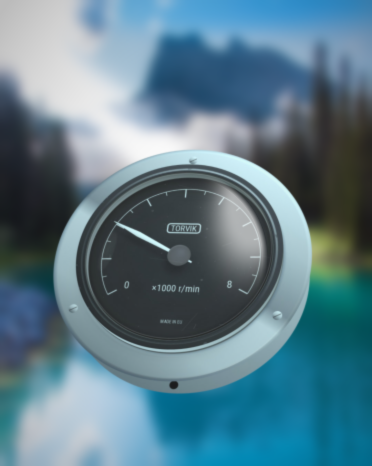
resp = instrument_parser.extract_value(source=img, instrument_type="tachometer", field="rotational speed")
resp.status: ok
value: 2000 rpm
